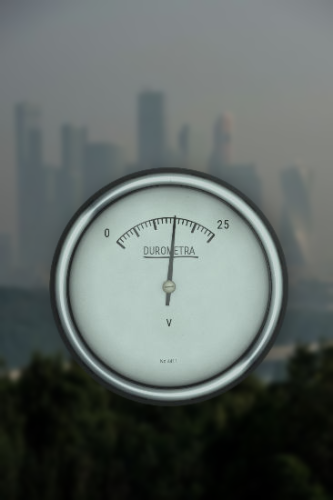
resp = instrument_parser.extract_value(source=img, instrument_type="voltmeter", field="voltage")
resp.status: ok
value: 15 V
